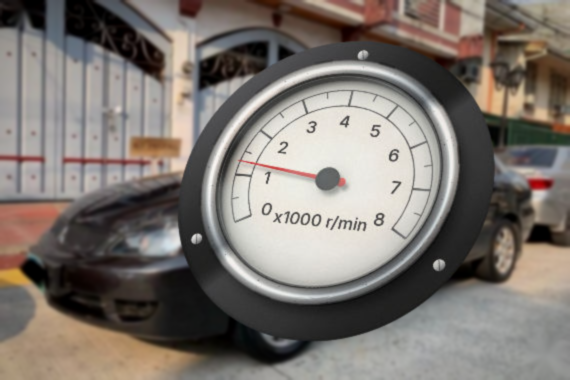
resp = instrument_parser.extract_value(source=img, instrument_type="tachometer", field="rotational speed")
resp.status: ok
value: 1250 rpm
